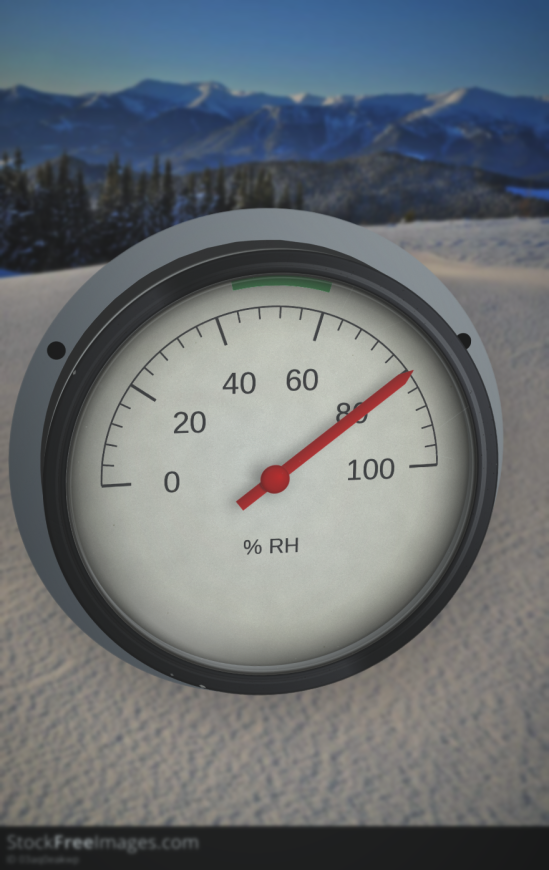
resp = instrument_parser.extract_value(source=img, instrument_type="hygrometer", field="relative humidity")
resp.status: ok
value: 80 %
